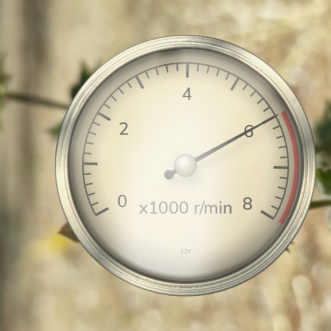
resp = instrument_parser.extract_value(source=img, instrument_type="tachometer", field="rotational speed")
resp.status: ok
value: 6000 rpm
